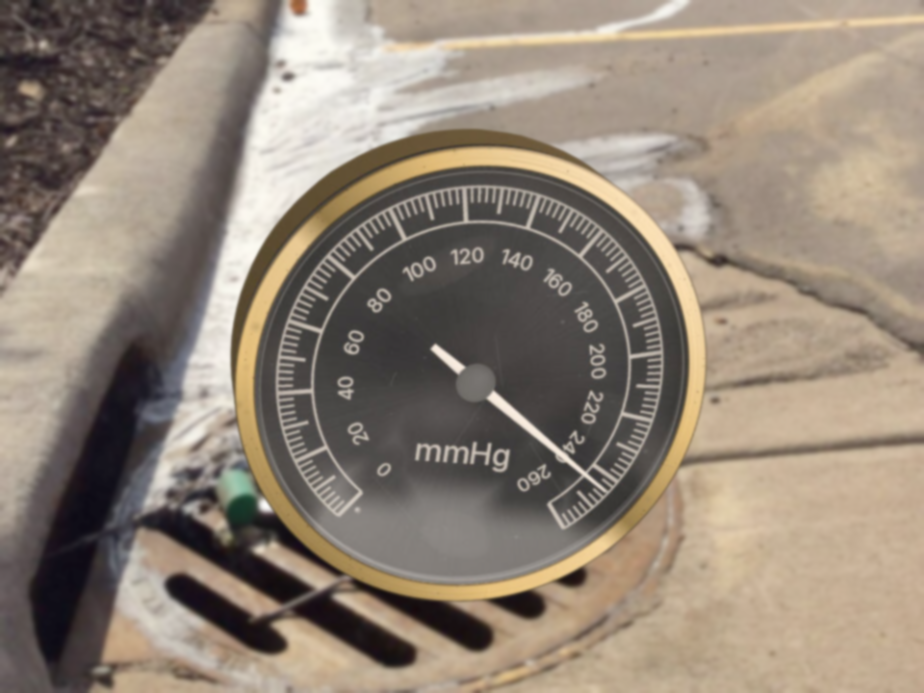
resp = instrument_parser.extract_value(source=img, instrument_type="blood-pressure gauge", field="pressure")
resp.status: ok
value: 244 mmHg
